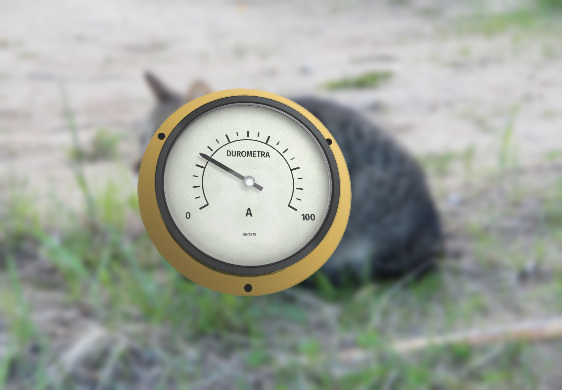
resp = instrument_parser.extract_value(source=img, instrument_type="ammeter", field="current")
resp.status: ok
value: 25 A
